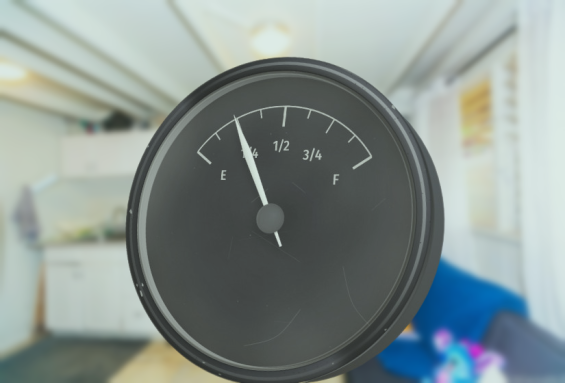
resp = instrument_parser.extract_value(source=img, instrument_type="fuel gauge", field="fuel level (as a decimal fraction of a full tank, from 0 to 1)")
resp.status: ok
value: 0.25
